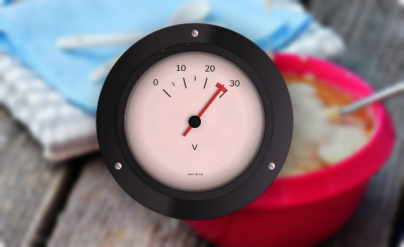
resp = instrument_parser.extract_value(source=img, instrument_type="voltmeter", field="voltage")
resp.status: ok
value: 27.5 V
